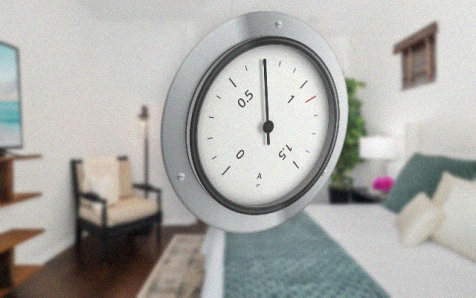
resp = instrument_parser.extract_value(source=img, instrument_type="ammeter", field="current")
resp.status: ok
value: 0.7 A
